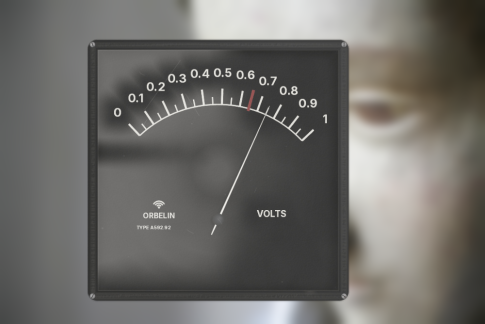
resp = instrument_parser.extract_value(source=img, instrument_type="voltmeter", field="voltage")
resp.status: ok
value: 0.75 V
